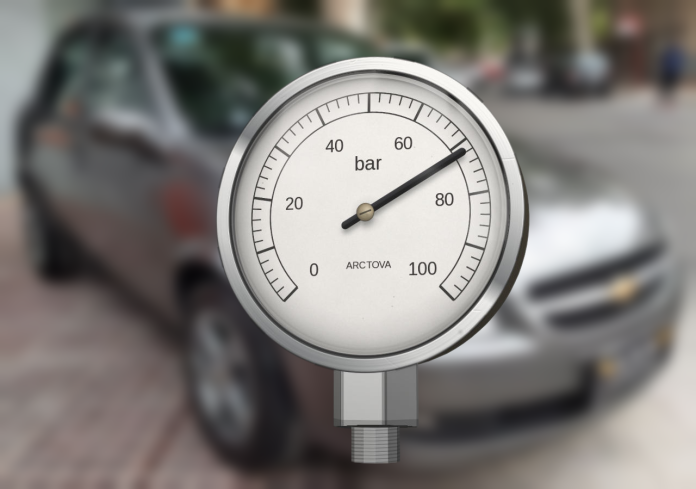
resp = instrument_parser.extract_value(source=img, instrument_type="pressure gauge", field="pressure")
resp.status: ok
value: 72 bar
